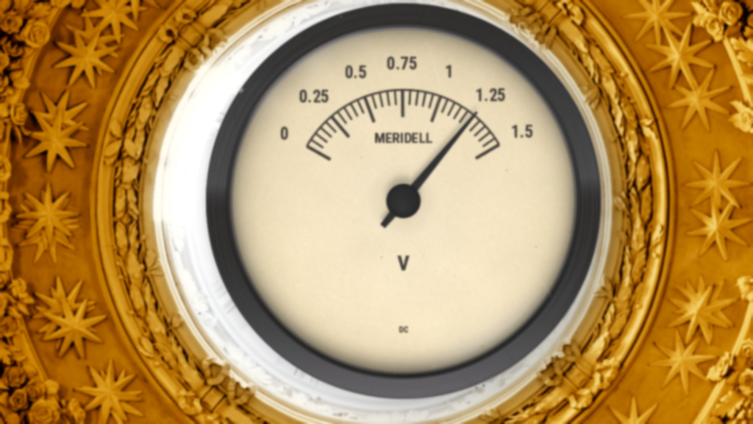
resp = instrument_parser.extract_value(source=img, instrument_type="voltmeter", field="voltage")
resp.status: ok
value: 1.25 V
